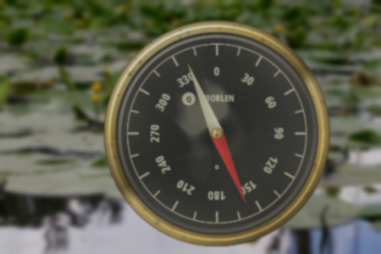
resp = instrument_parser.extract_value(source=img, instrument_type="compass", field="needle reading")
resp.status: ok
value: 157.5 °
